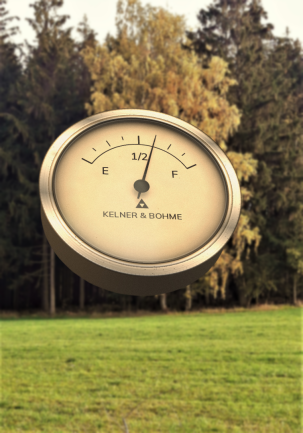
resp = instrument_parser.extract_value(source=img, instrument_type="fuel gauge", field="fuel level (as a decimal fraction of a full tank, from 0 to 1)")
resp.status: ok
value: 0.625
